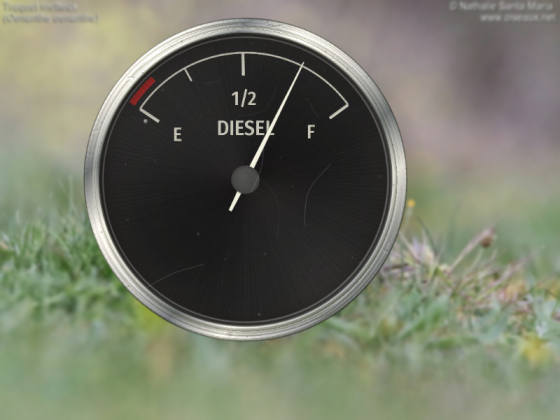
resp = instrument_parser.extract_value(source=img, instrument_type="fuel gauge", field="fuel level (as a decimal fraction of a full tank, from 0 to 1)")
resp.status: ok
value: 0.75
